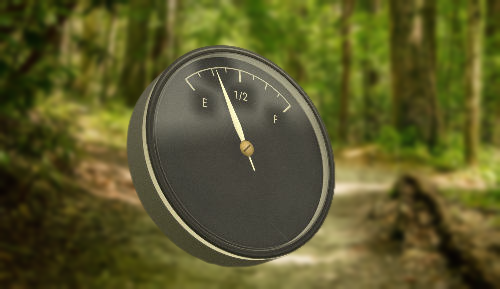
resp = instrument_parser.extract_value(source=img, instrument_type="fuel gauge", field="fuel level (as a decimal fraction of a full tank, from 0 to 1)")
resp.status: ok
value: 0.25
